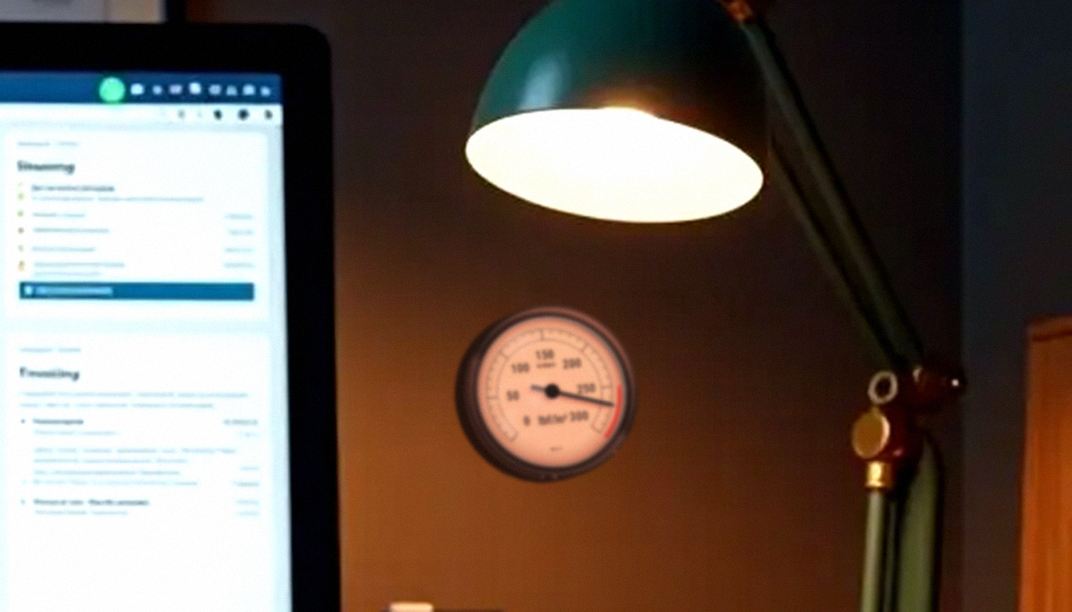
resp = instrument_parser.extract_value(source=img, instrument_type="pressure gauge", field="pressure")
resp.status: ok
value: 270 psi
